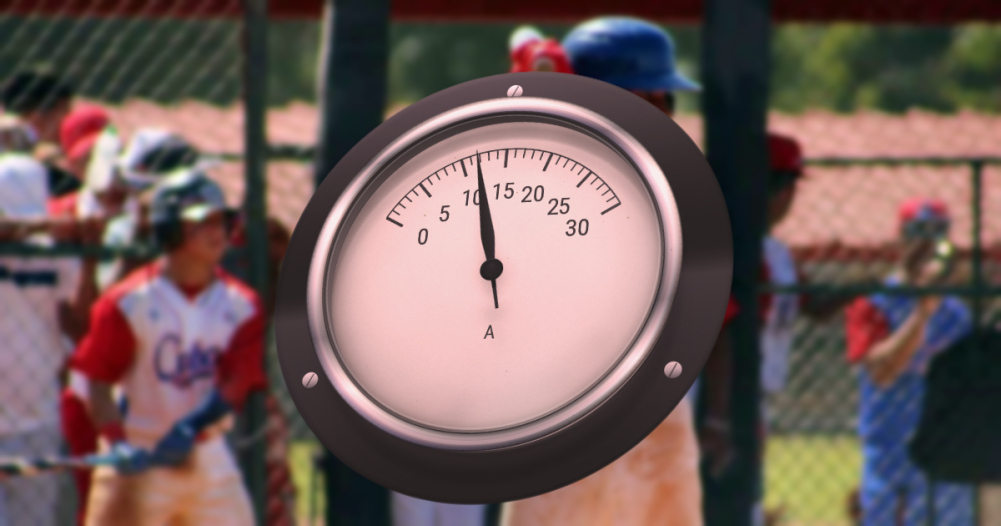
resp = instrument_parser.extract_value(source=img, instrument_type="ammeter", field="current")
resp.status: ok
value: 12 A
